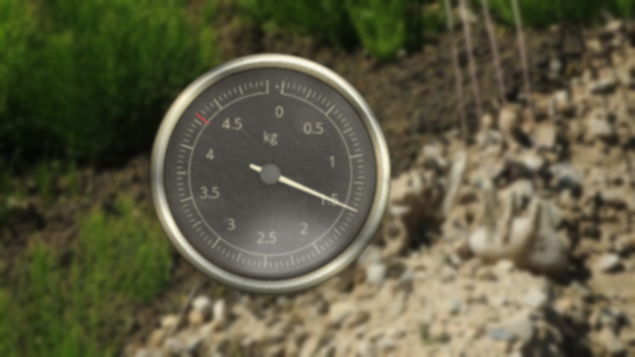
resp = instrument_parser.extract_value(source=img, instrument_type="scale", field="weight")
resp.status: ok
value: 1.5 kg
